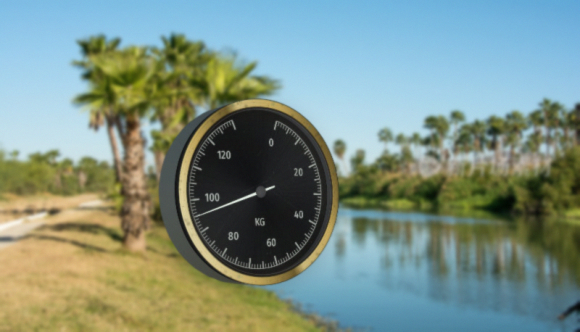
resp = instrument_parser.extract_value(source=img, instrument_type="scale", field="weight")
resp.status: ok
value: 95 kg
